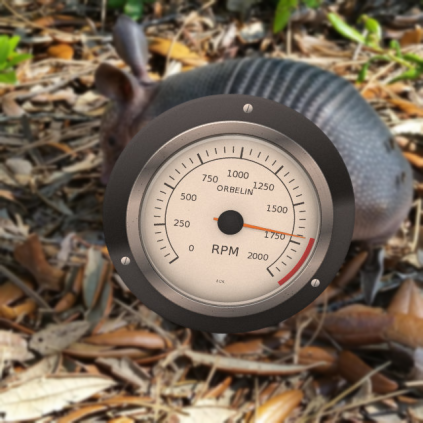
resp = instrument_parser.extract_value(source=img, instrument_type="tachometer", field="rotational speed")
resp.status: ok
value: 1700 rpm
